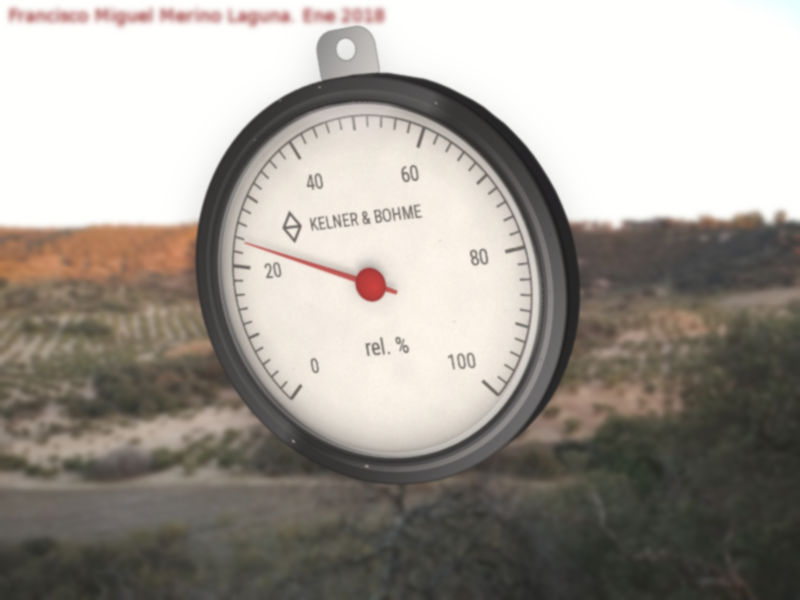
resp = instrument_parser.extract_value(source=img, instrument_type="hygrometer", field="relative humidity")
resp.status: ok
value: 24 %
